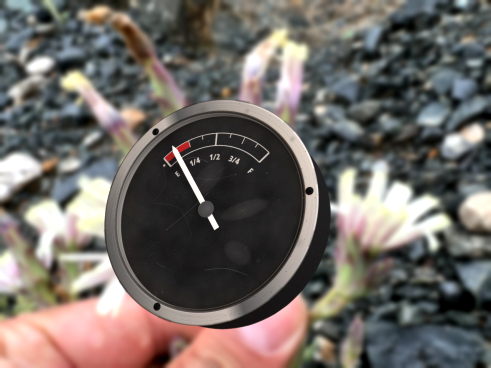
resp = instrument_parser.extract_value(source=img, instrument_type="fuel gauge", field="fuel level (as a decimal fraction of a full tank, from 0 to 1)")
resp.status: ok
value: 0.125
